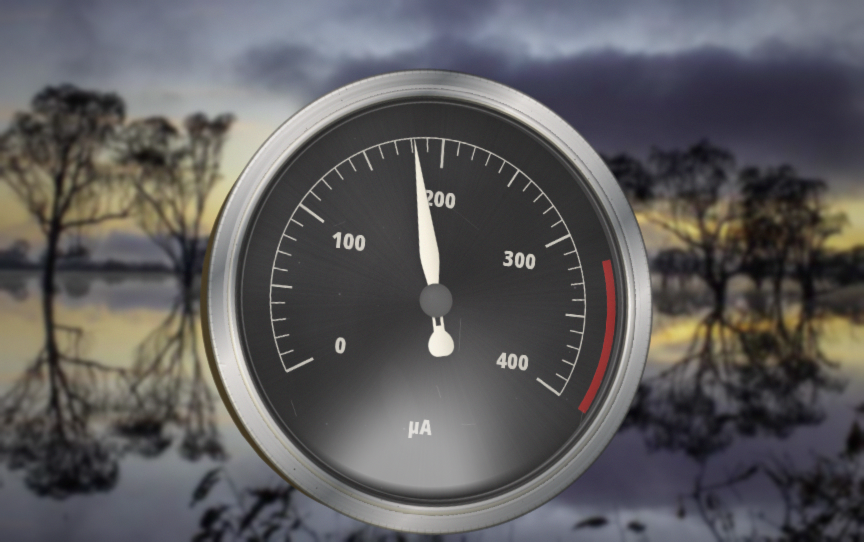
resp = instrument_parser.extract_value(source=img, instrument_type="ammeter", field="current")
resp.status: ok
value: 180 µA
